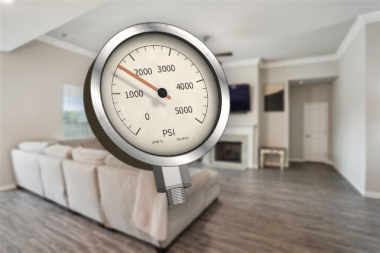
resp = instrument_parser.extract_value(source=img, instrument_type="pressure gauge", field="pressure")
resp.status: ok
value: 1600 psi
